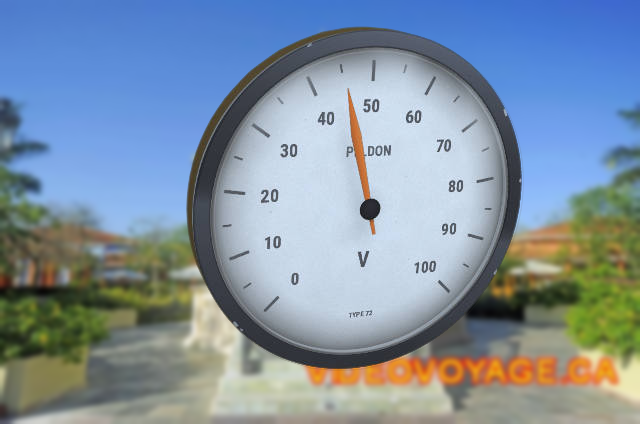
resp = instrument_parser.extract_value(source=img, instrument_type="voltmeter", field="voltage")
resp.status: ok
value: 45 V
